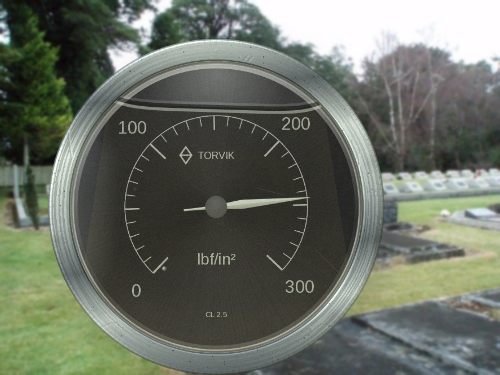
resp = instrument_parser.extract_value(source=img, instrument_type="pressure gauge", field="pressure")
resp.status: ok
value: 245 psi
